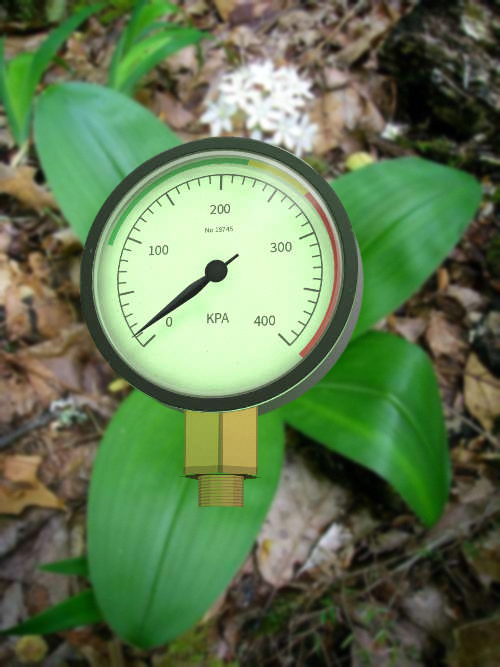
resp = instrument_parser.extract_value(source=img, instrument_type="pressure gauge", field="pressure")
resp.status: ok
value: 10 kPa
